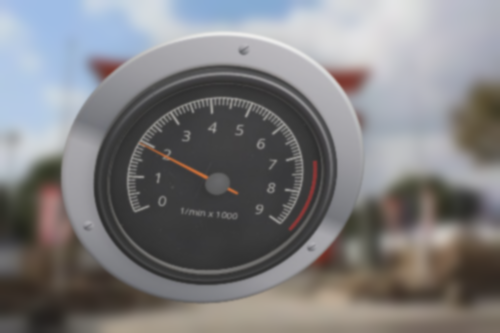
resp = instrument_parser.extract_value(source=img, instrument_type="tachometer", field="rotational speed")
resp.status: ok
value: 2000 rpm
